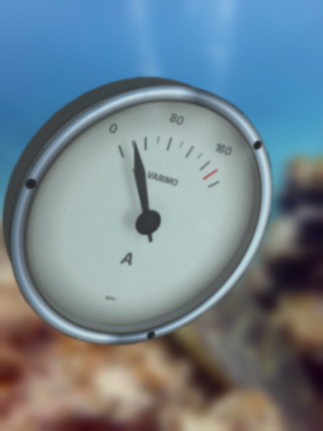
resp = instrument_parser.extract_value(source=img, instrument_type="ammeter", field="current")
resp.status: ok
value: 20 A
